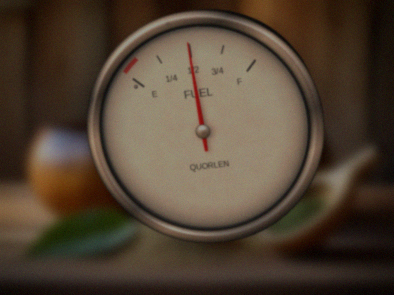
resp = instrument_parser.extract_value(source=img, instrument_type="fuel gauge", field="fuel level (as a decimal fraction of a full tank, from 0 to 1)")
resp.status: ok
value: 0.5
